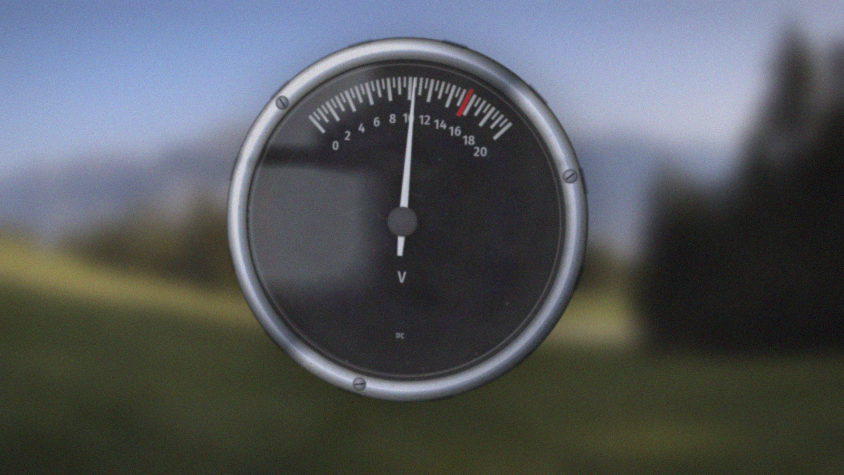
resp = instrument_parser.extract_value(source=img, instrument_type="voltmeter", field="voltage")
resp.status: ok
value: 10.5 V
